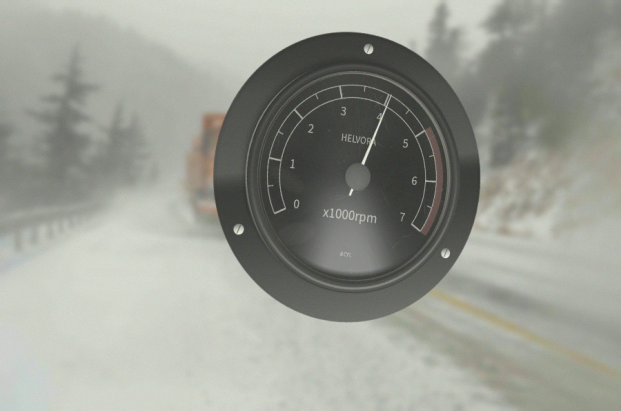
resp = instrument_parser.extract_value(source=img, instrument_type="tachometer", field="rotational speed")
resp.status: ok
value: 4000 rpm
